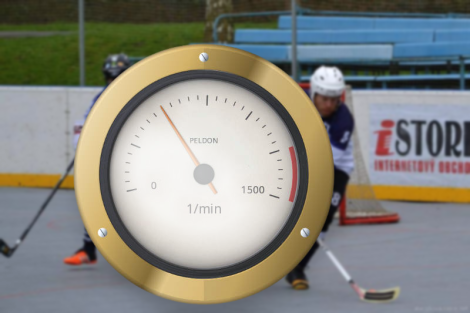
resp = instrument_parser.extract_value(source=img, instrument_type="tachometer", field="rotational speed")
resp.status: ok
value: 500 rpm
